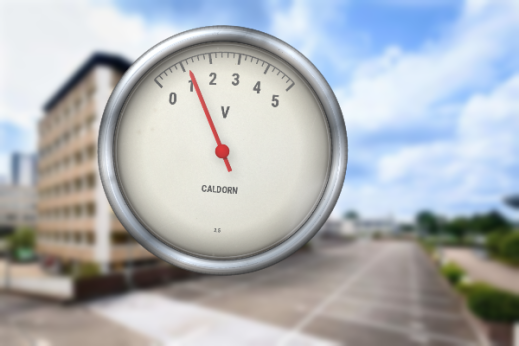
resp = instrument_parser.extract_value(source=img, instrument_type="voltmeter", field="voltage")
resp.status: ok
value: 1.2 V
